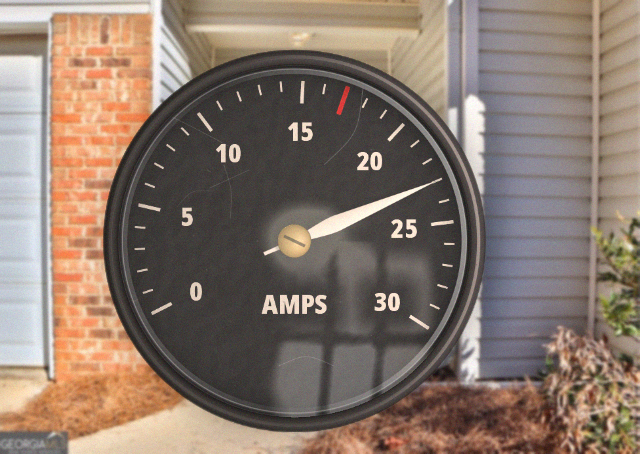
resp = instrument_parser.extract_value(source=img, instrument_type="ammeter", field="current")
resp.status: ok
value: 23 A
